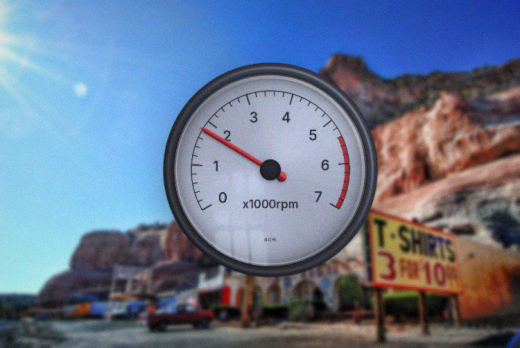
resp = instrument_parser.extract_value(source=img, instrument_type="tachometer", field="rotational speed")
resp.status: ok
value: 1800 rpm
